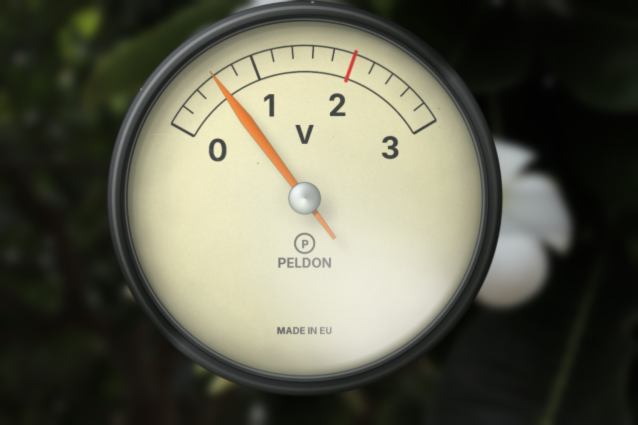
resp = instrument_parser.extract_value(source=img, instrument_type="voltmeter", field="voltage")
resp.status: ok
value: 0.6 V
